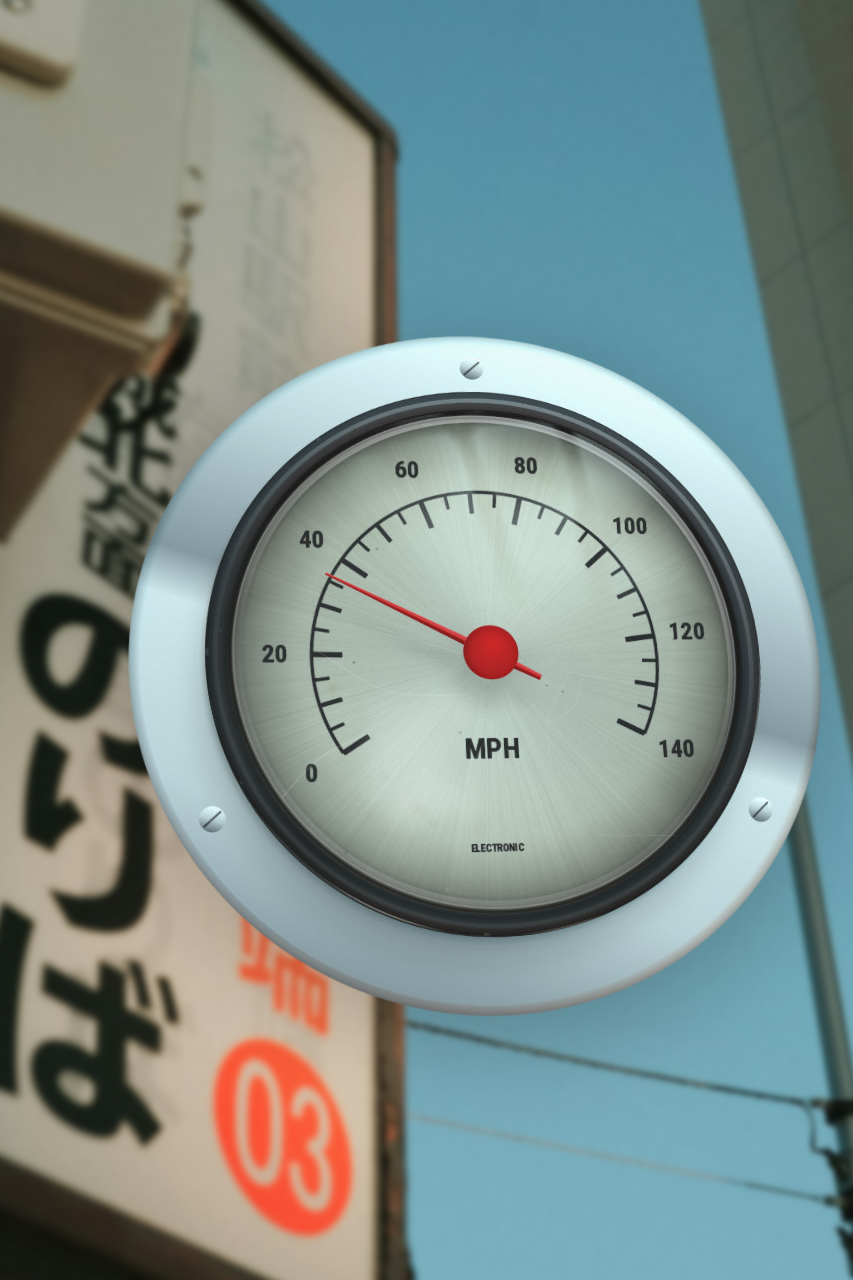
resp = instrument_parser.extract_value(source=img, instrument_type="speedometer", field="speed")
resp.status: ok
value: 35 mph
